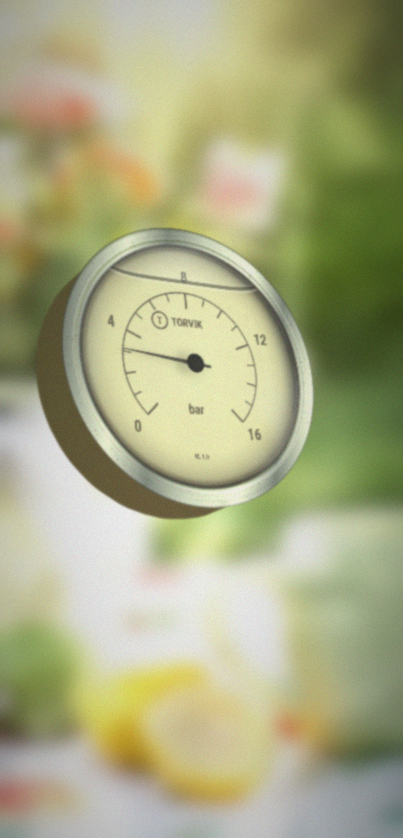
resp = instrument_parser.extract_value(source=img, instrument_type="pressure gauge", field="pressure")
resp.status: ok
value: 3 bar
